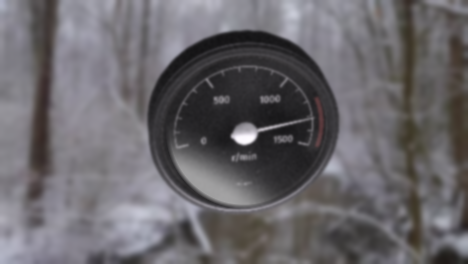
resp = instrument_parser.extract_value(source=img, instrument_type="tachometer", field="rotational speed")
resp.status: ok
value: 1300 rpm
